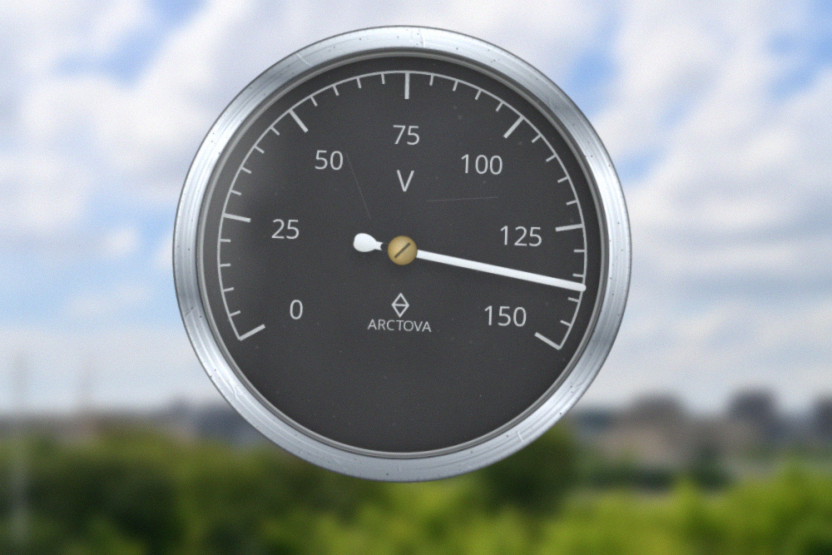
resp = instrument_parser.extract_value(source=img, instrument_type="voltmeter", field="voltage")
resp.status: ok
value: 137.5 V
